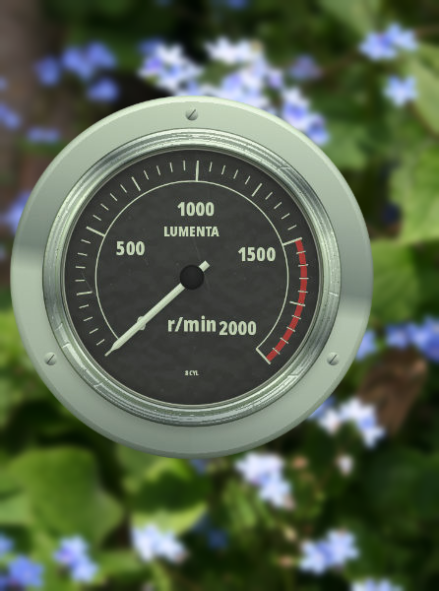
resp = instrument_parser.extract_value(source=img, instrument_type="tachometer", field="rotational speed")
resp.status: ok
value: 0 rpm
